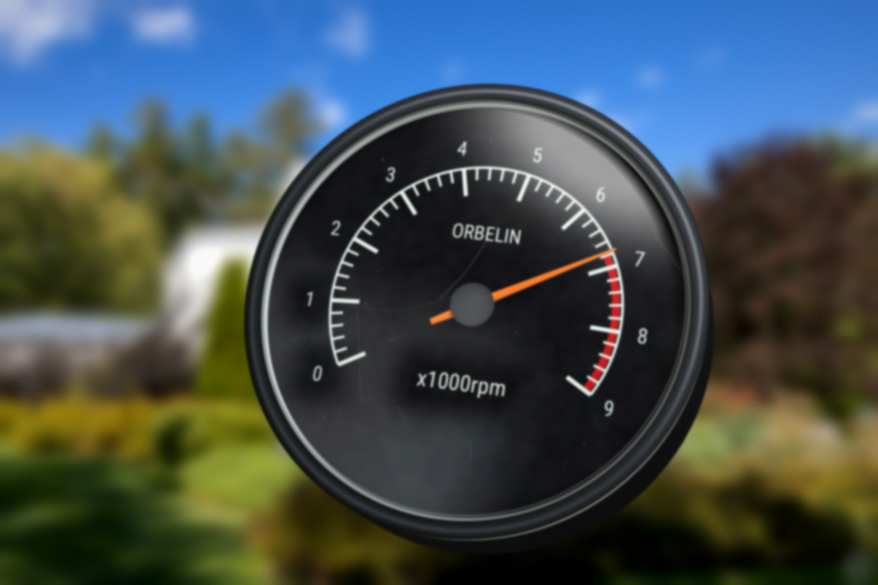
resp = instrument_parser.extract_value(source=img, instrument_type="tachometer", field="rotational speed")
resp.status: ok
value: 6800 rpm
